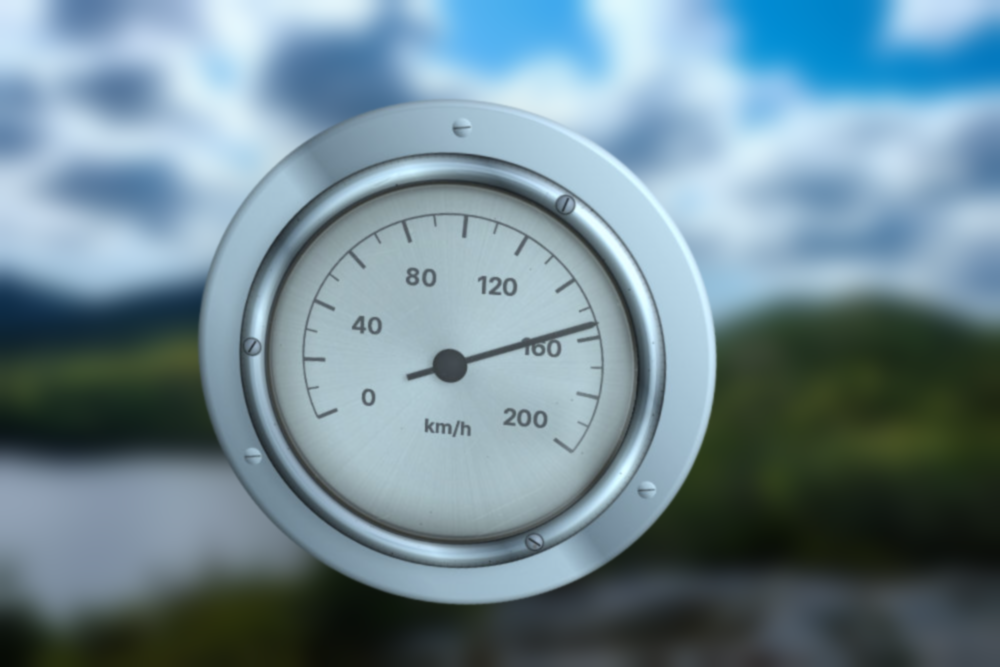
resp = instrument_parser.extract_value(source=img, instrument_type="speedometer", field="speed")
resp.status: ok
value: 155 km/h
